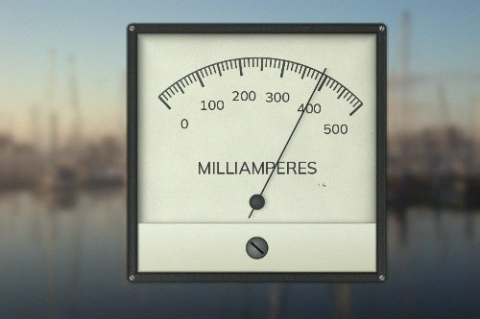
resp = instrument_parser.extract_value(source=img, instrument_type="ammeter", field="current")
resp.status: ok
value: 390 mA
